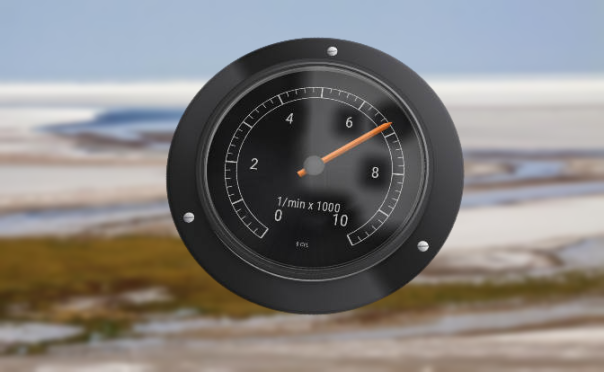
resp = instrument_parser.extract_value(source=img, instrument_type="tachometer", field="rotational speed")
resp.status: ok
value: 6800 rpm
